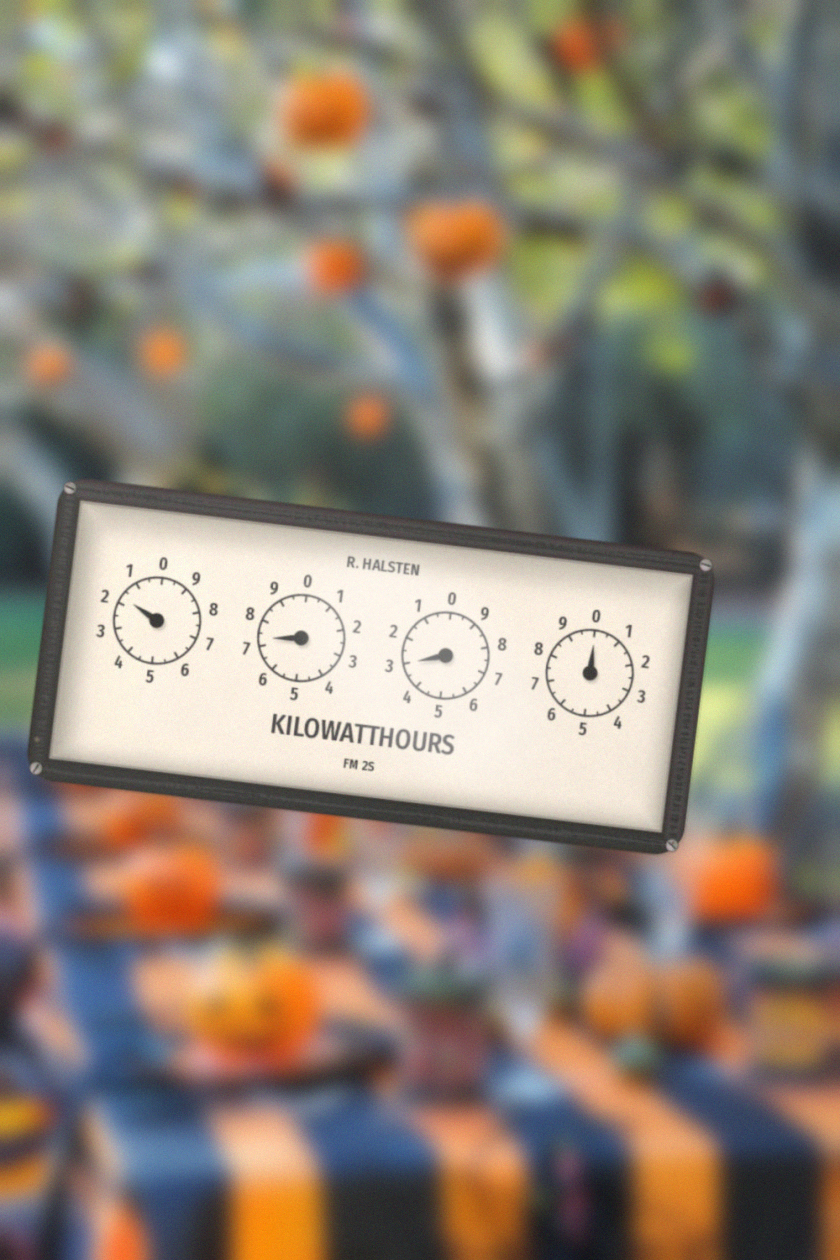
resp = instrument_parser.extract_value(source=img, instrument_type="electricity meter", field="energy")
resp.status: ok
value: 1730 kWh
